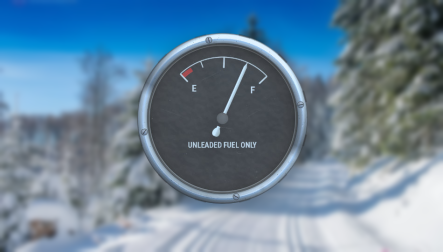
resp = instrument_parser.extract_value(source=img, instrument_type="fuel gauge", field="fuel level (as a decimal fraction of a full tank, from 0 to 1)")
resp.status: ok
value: 0.75
